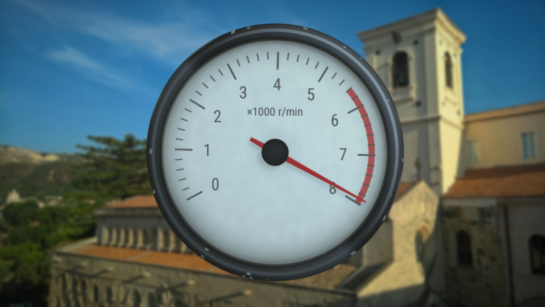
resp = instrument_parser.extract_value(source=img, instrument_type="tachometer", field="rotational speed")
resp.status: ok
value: 7900 rpm
